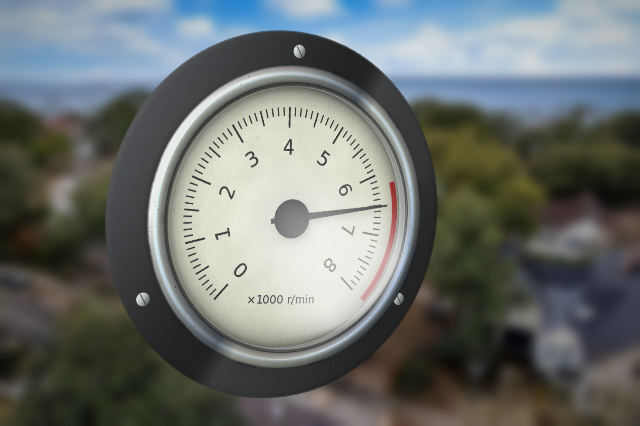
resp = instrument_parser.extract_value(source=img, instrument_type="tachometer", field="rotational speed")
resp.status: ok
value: 6500 rpm
